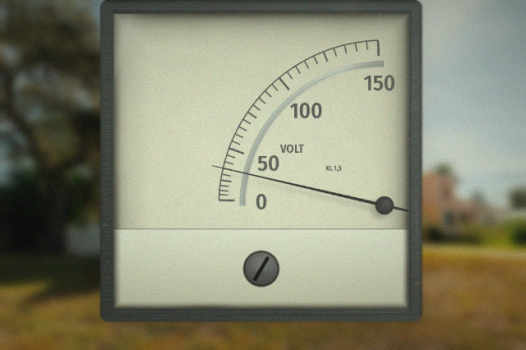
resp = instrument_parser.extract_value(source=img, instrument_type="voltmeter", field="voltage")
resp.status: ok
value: 35 V
